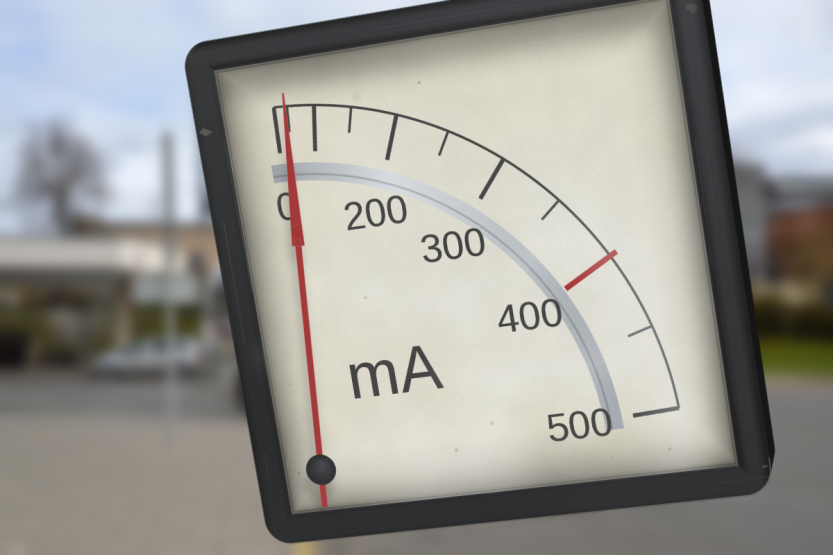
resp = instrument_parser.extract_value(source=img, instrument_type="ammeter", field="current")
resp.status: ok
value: 50 mA
